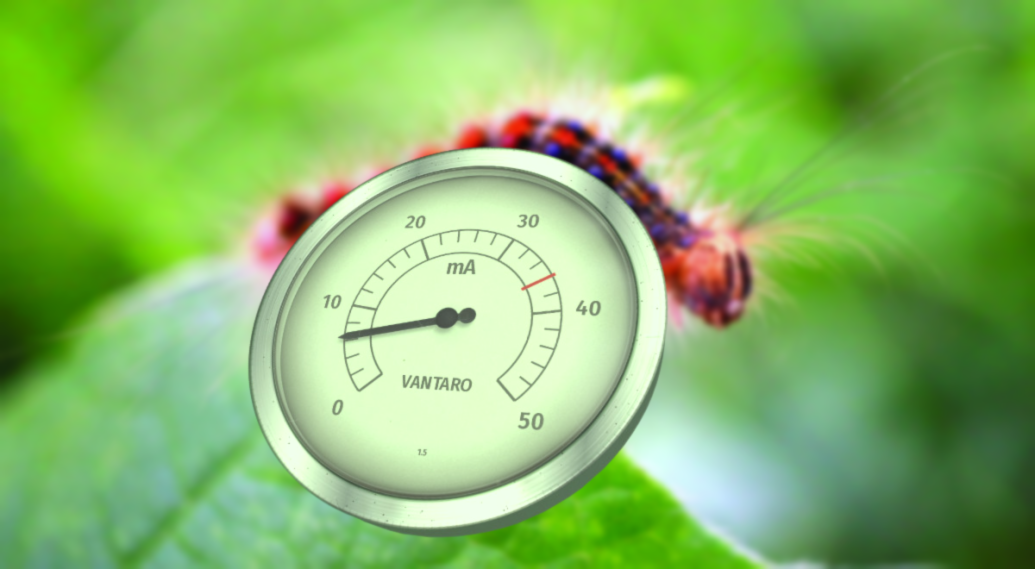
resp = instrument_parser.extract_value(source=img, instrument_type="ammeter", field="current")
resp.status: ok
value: 6 mA
